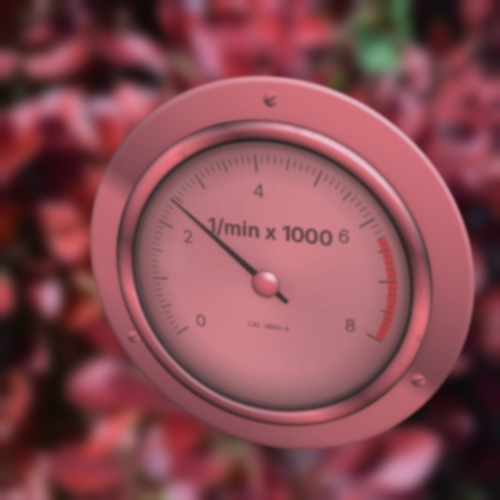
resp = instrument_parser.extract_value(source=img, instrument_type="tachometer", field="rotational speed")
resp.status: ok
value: 2500 rpm
